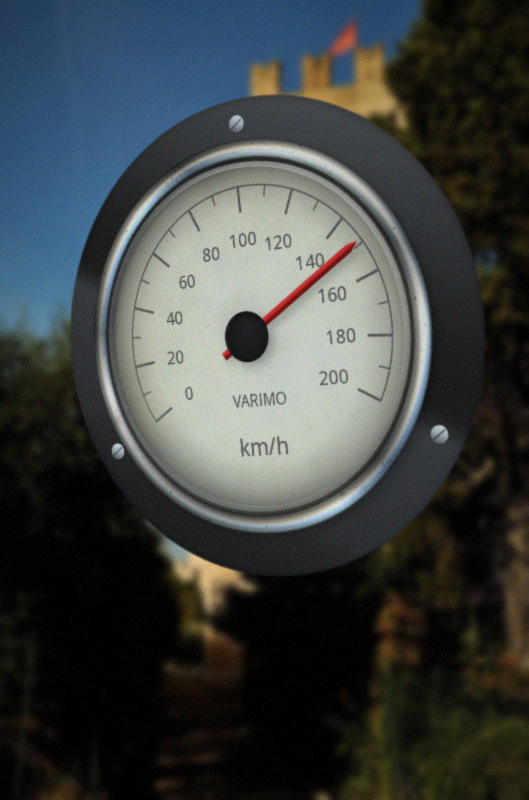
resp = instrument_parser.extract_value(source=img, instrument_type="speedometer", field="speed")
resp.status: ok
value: 150 km/h
